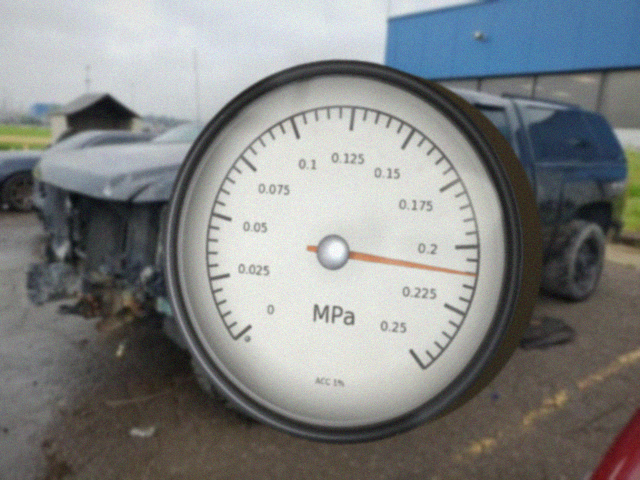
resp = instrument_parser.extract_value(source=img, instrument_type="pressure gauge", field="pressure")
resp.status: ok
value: 0.21 MPa
